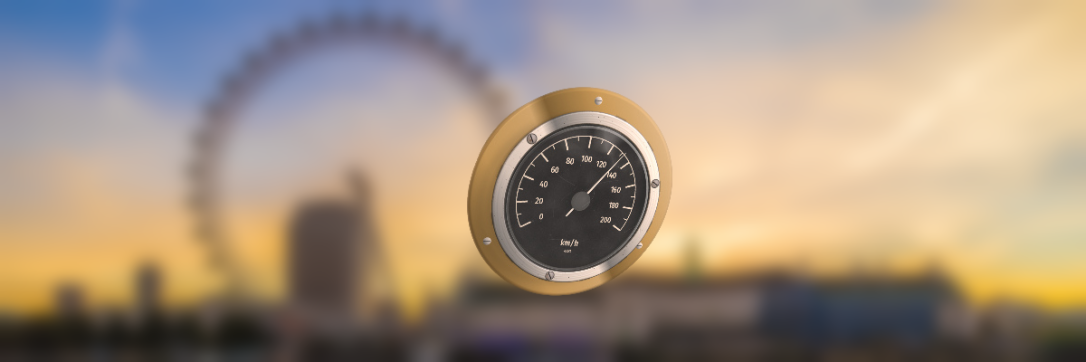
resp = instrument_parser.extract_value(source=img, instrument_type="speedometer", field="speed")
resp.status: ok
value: 130 km/h
